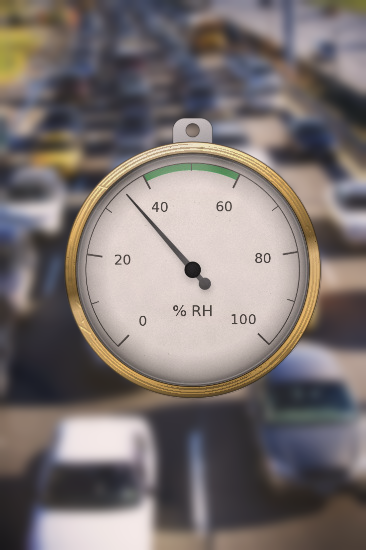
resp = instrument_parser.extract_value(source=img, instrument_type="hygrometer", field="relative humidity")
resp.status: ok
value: 35 %
